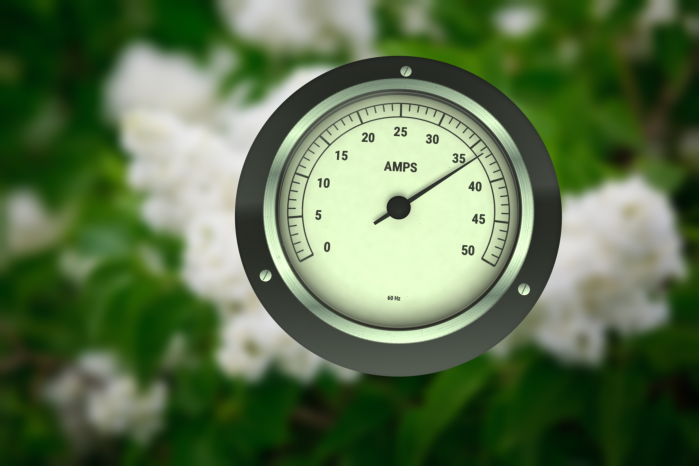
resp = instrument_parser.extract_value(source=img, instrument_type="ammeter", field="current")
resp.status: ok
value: 36.5 A
